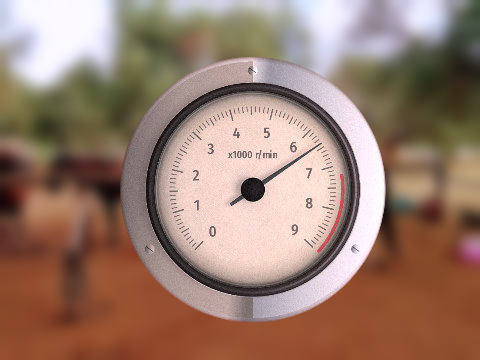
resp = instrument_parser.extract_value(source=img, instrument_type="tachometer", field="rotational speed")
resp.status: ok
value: 6400 rpm
